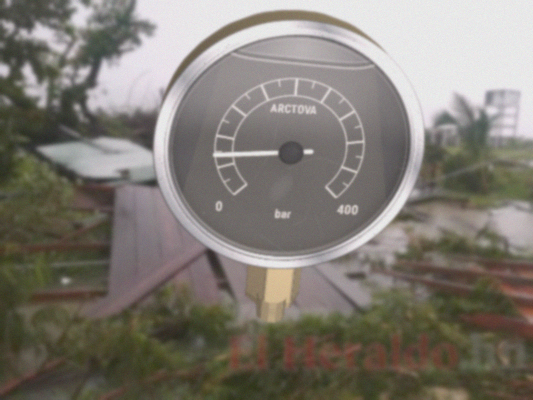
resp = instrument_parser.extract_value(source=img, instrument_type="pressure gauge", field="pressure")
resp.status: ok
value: 60 bar
